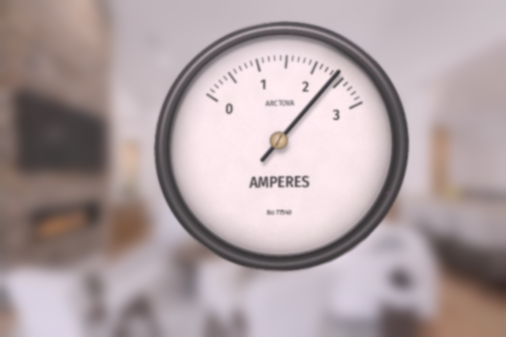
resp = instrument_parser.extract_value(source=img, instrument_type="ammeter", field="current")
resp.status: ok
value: 2.4 A
